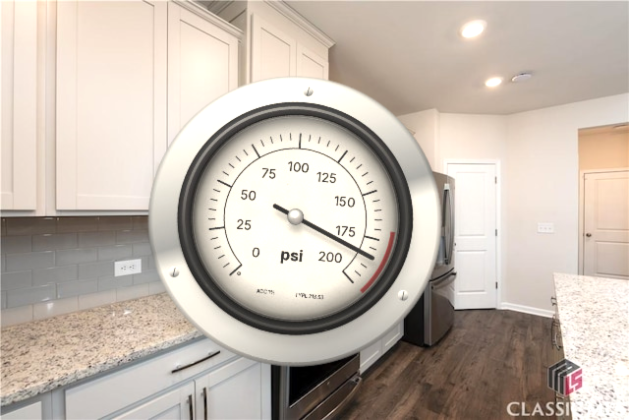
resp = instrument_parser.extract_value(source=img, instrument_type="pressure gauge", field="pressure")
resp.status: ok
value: 185 psi
